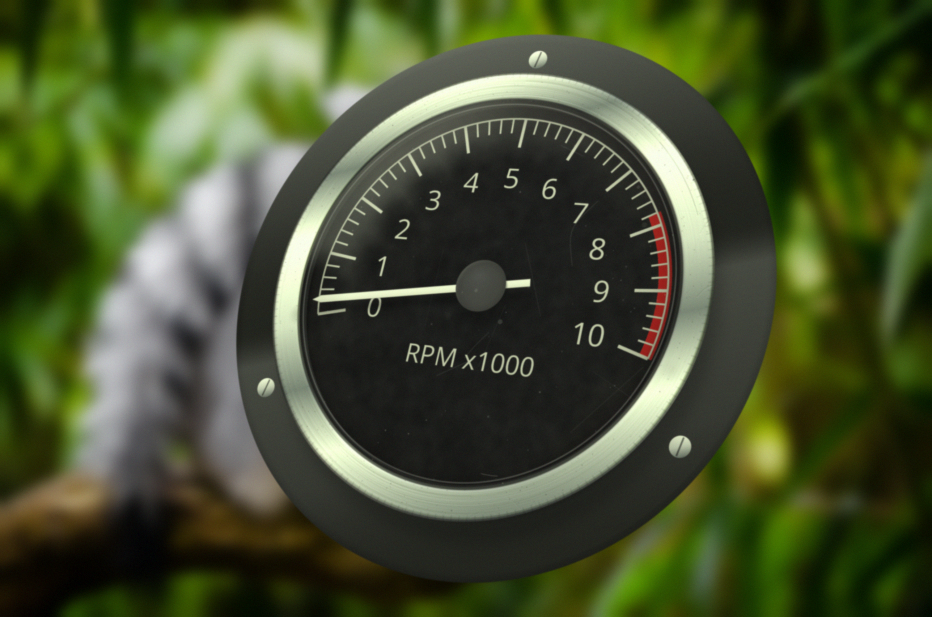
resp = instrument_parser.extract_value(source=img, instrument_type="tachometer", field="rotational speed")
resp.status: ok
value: 200 rpm
